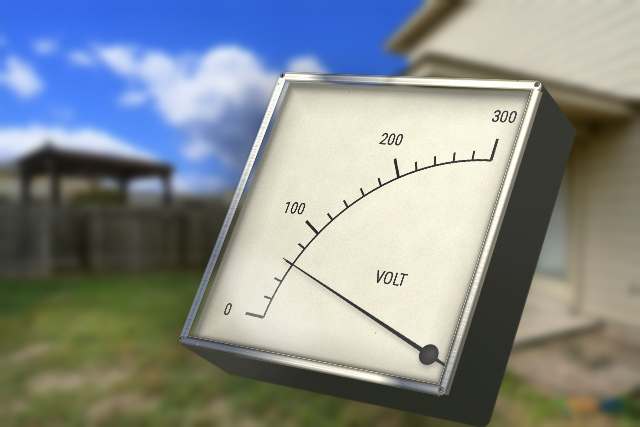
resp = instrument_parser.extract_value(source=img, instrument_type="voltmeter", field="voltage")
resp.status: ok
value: 60 V
